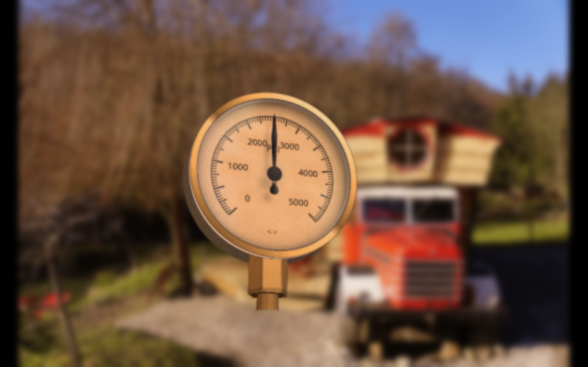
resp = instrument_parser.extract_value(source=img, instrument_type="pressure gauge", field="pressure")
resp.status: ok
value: 2500 psi
